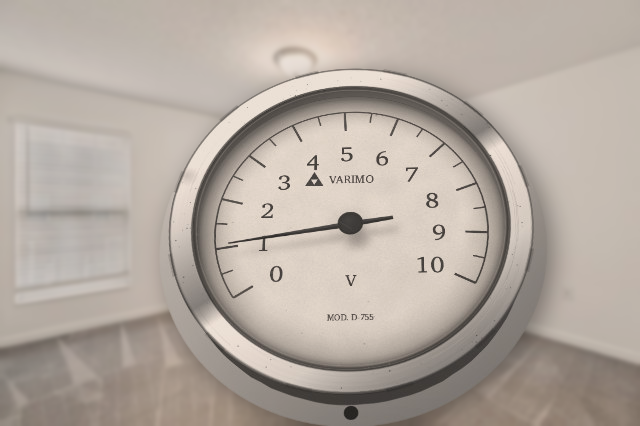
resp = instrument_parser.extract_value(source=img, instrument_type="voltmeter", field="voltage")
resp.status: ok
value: 1 V
